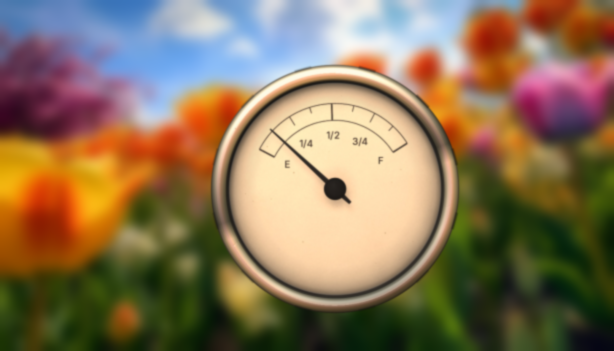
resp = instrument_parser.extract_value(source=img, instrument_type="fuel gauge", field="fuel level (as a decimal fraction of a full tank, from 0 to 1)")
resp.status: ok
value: 0.125
